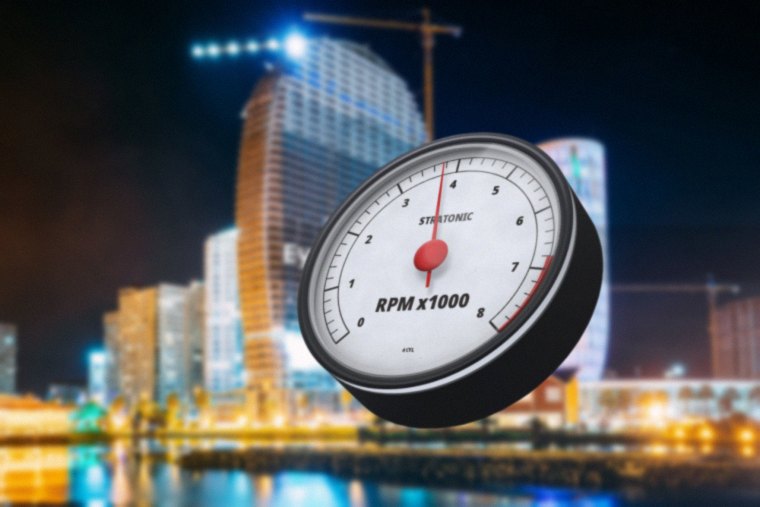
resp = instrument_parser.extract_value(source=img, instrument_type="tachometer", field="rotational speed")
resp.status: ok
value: 3800 rpm
